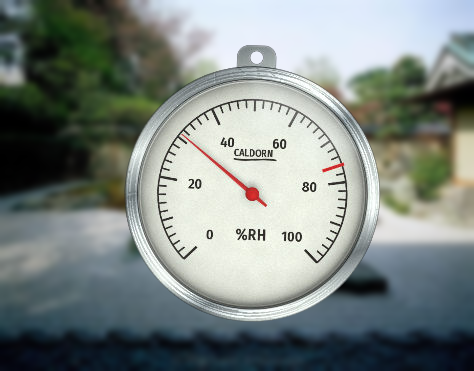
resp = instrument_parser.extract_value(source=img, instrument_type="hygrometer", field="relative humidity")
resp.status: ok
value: 31 %
